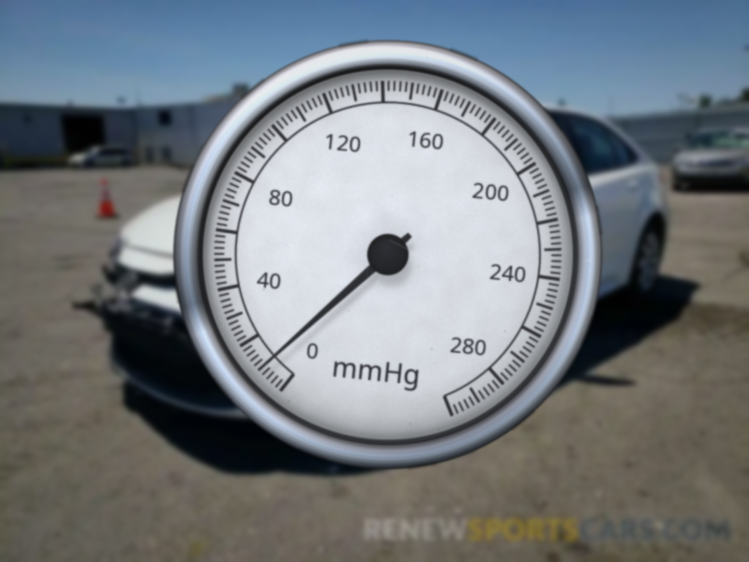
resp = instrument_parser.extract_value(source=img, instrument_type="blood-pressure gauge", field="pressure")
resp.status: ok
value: 10 mmHg
